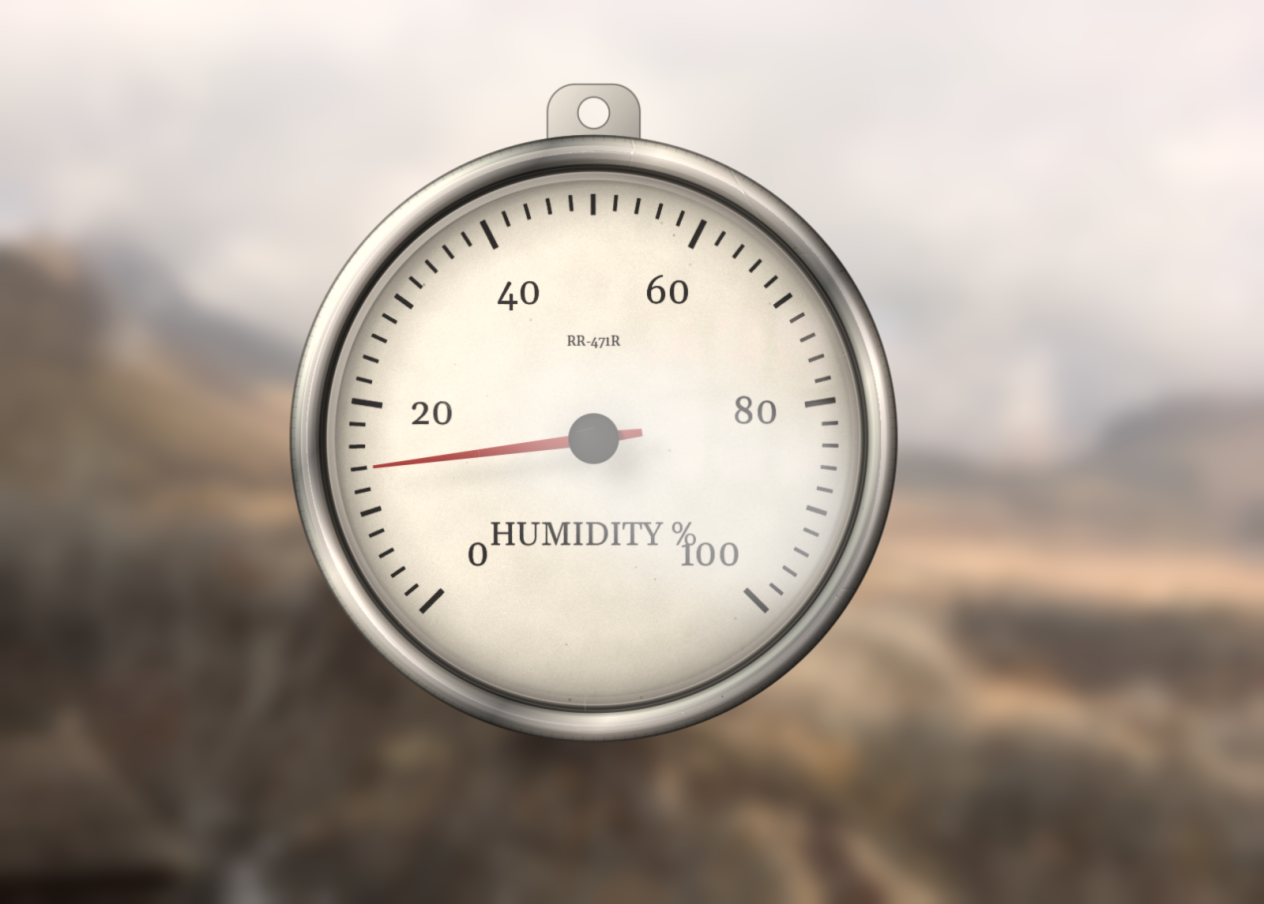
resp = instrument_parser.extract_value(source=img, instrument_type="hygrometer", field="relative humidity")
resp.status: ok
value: 14 %
